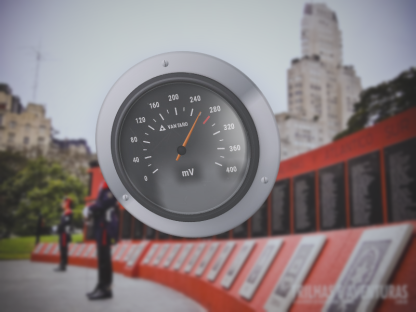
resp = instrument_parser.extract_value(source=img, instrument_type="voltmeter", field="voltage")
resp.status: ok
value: 260 mV
